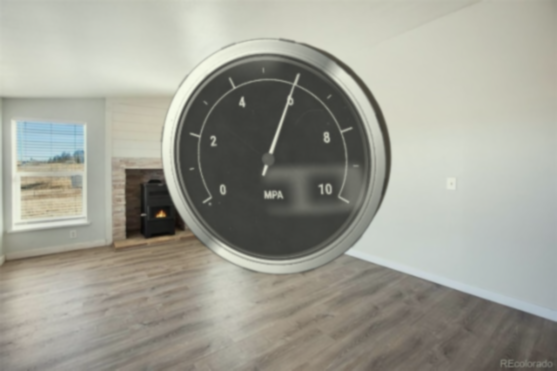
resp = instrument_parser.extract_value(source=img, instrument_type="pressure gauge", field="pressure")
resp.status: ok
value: 6 MPa
